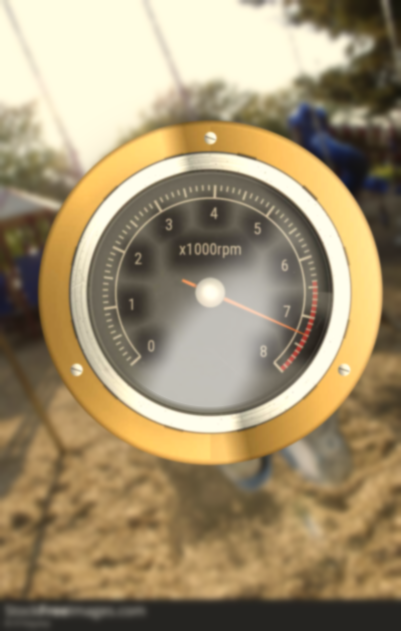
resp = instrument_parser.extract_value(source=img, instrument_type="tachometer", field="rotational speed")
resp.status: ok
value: 7300 rpm
